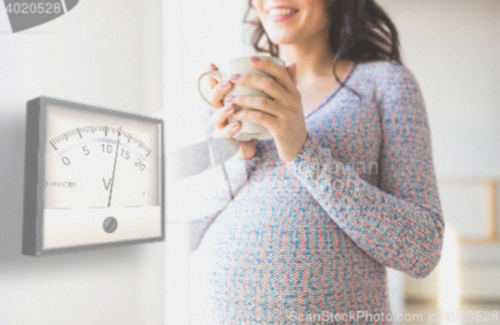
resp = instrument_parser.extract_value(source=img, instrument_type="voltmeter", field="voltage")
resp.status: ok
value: 12.5 V
